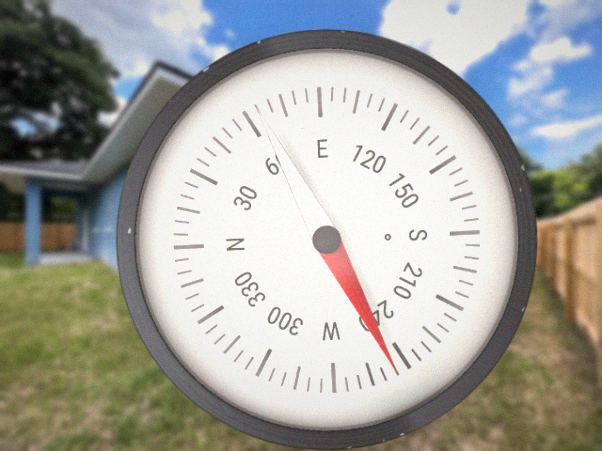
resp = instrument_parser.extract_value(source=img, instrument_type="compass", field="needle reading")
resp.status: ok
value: 245 °
